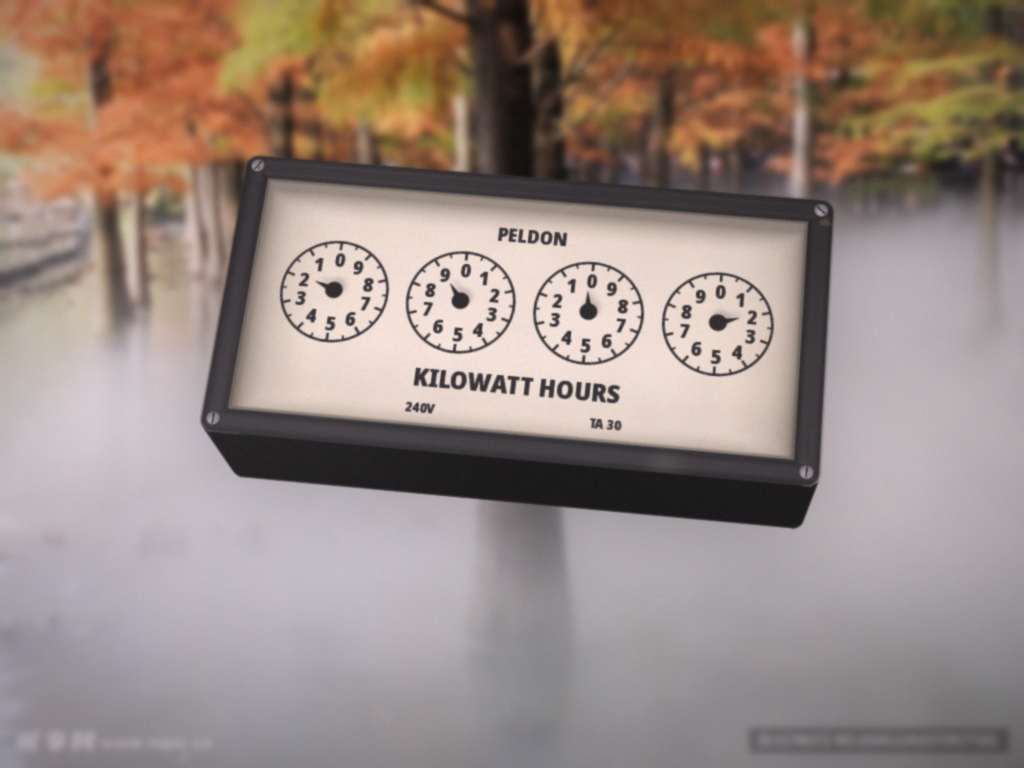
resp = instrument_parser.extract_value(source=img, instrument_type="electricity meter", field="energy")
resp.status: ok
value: 1902 kWh
